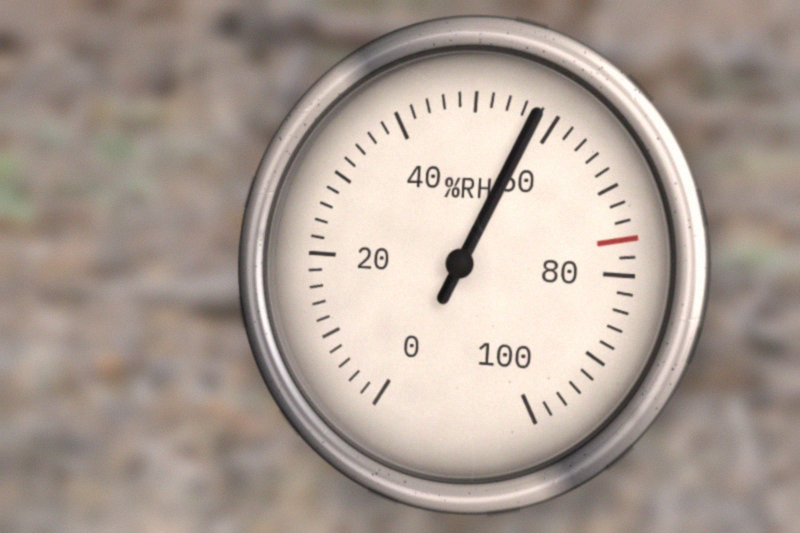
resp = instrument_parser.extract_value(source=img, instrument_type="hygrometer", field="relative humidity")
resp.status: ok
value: 58 %
